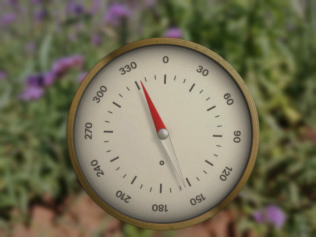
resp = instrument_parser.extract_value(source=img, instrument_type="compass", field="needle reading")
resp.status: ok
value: 335 °
